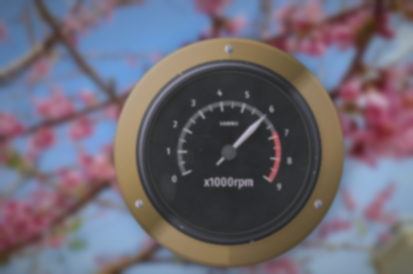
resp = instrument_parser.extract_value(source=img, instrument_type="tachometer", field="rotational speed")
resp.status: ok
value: 6000 rpm
